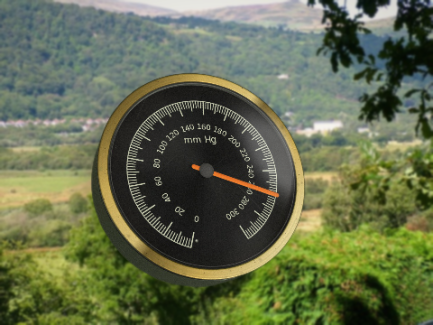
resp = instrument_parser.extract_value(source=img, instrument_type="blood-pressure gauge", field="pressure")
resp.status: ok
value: 260 mmHg
